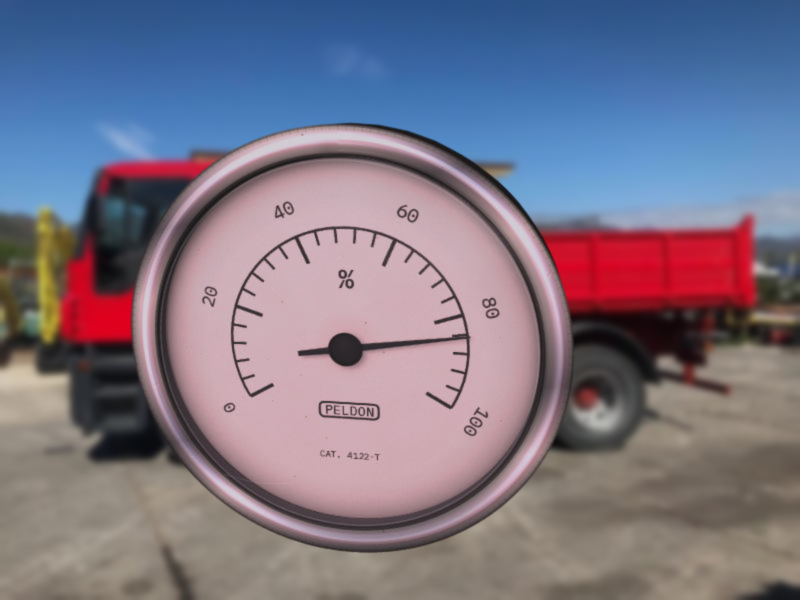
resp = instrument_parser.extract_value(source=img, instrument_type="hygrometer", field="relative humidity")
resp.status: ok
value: 84 %
